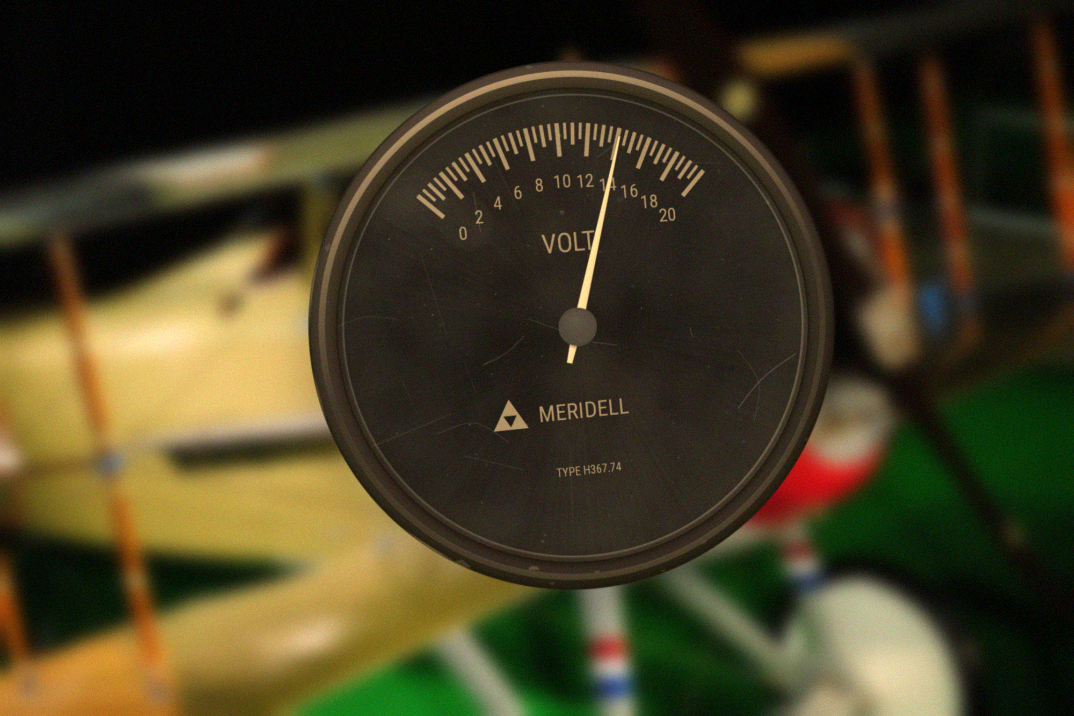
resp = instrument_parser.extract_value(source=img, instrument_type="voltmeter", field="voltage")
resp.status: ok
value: 14 V
